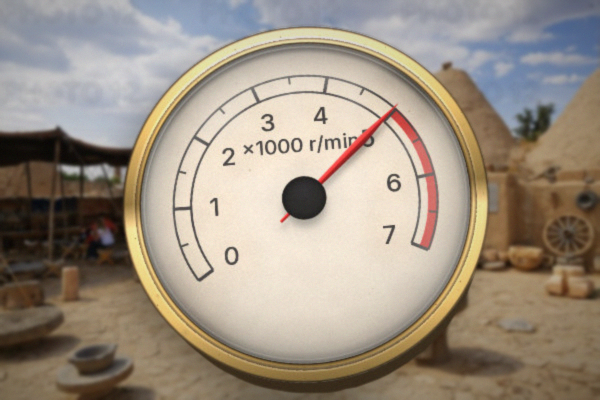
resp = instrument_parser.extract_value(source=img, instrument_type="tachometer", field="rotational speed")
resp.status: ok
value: 5000 rpm
